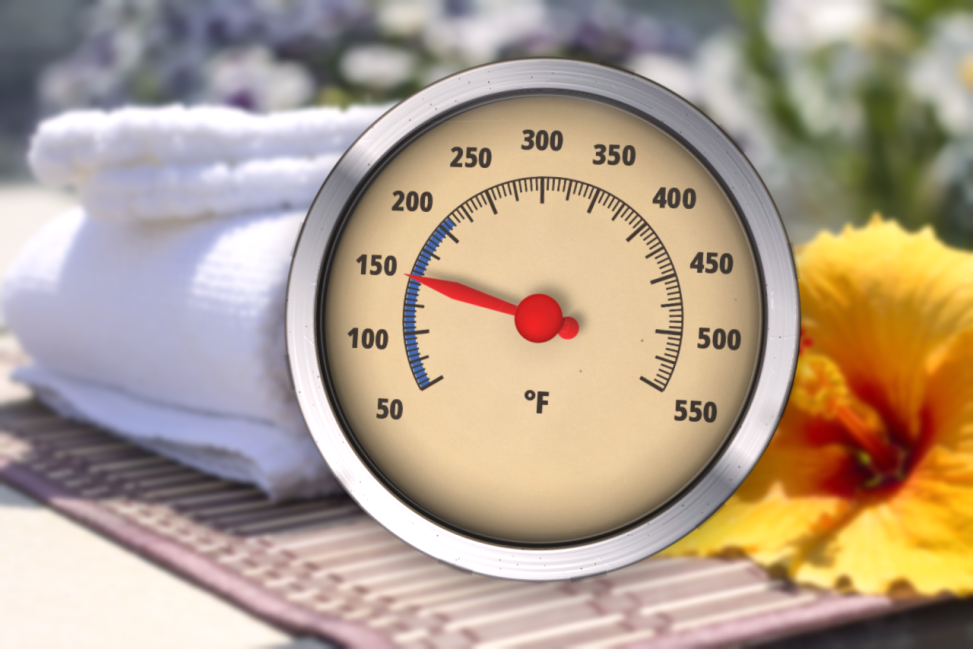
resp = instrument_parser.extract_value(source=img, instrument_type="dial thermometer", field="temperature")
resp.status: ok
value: 150 °F
